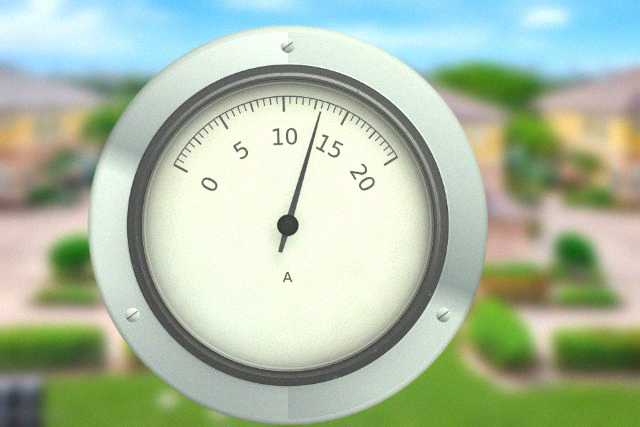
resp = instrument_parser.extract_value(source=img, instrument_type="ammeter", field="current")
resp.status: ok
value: 13 A
